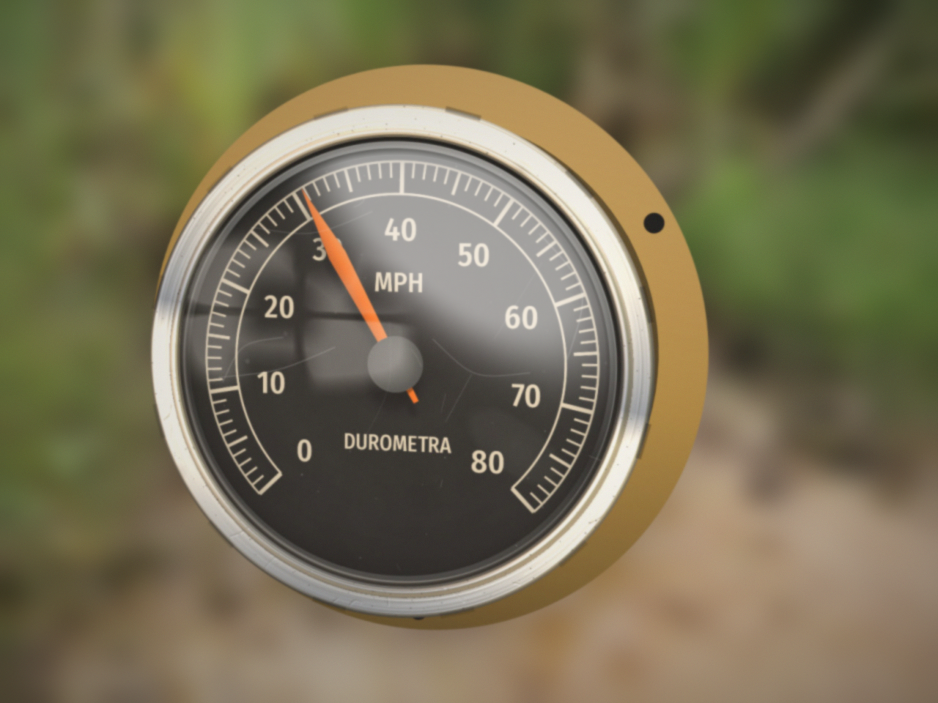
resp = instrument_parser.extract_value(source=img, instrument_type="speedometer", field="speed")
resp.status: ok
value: 31 mph
